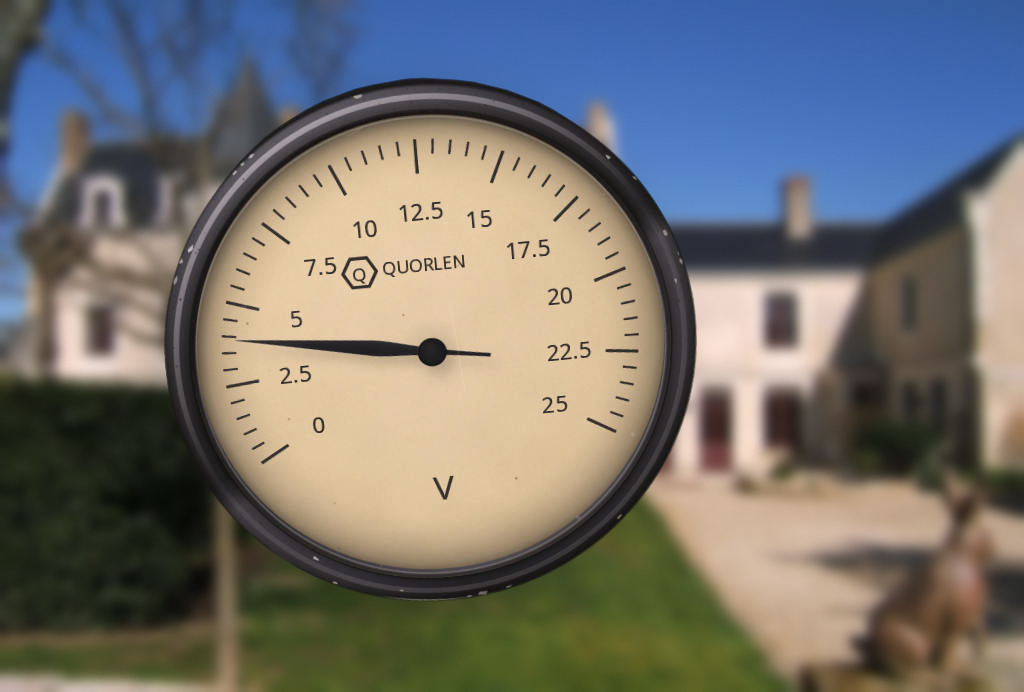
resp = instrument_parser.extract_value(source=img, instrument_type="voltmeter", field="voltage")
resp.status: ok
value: 4 V
